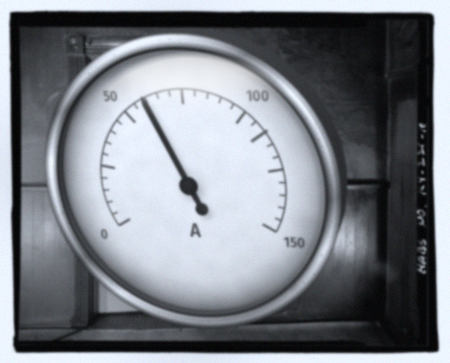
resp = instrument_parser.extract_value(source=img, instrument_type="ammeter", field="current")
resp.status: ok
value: 60 A
